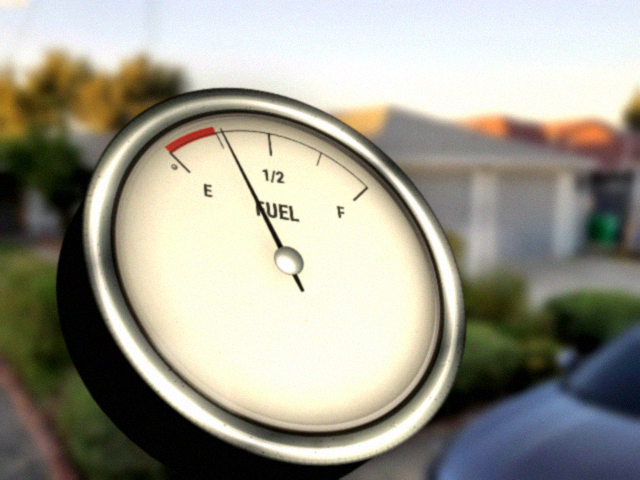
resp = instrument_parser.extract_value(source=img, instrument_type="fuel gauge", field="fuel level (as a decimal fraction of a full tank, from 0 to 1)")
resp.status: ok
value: 0.25
